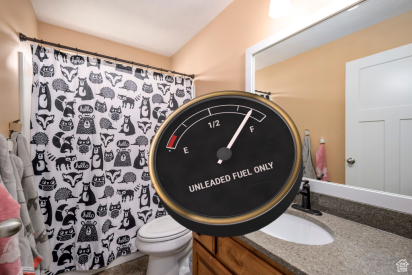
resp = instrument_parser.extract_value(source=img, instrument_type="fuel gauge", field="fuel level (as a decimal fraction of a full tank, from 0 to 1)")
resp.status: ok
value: 0.875
